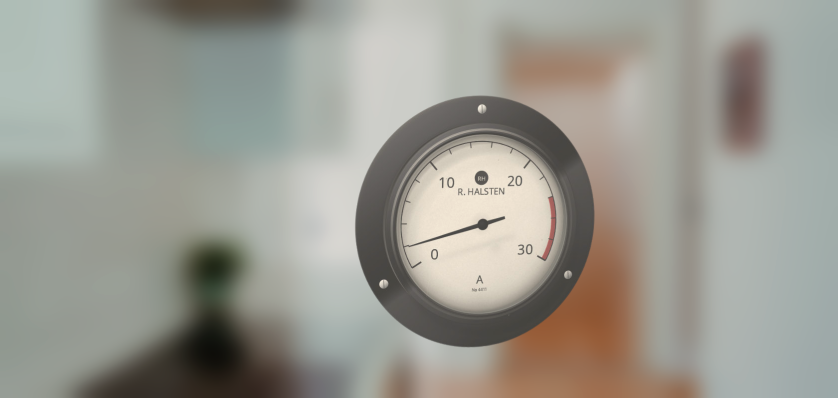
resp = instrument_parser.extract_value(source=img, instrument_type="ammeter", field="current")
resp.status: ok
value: 2 A
